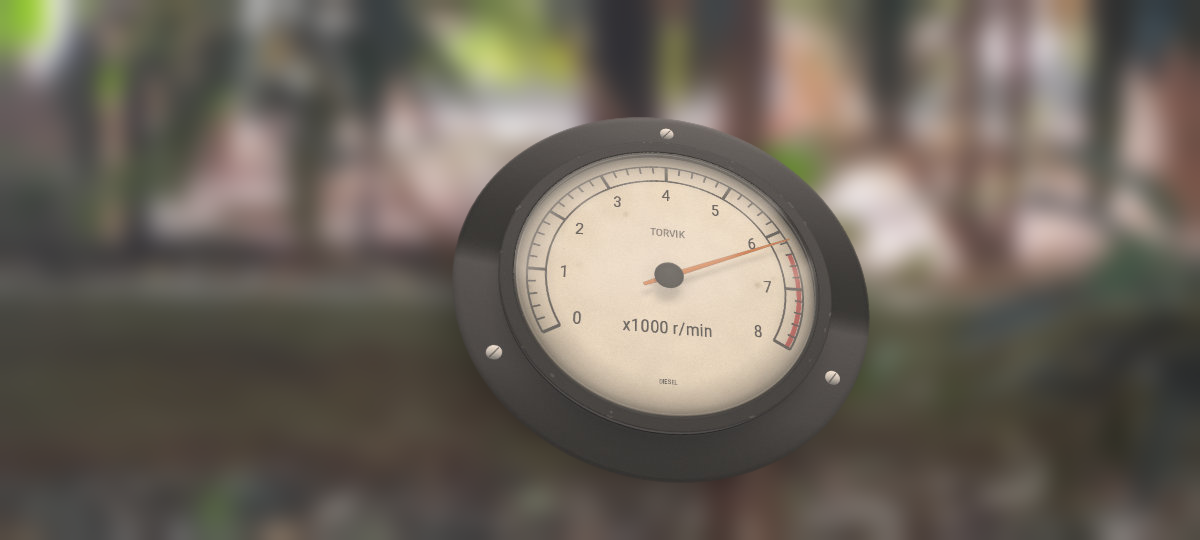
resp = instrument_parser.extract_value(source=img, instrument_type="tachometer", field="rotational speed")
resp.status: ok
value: 6200 rpm
